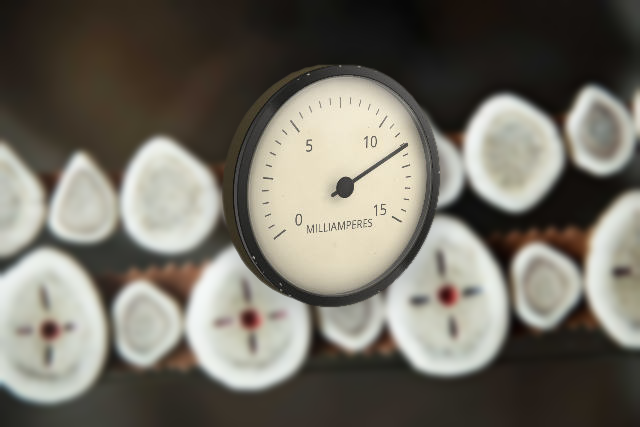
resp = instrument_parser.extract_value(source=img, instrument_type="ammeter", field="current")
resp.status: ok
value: 11.5 mA
